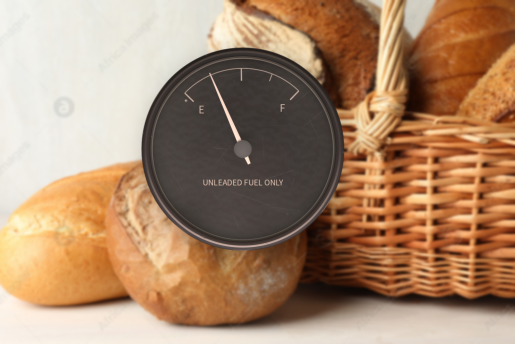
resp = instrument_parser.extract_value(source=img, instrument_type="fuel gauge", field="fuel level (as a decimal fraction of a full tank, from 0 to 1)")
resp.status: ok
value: 0.25
